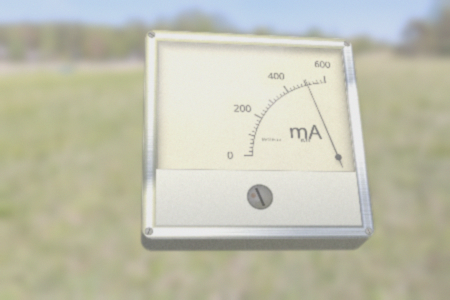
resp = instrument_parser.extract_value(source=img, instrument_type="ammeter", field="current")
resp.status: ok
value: 500 mA
